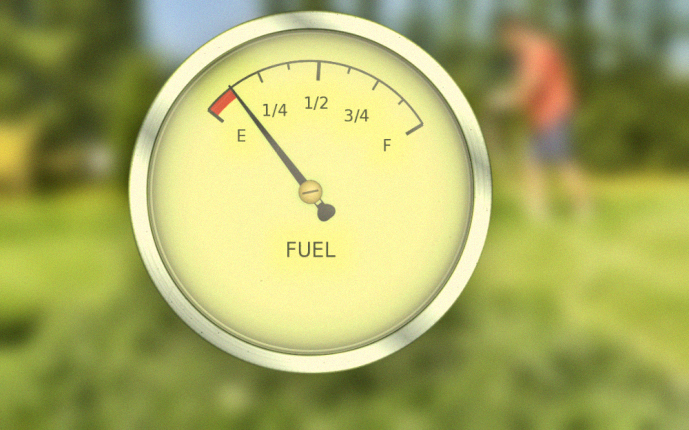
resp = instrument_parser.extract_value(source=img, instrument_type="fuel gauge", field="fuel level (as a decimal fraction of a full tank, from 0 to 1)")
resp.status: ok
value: 0.125
